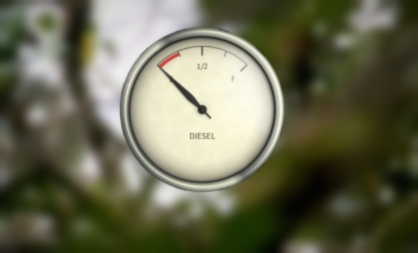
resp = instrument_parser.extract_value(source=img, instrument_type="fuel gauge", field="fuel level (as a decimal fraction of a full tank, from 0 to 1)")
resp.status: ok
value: 0
